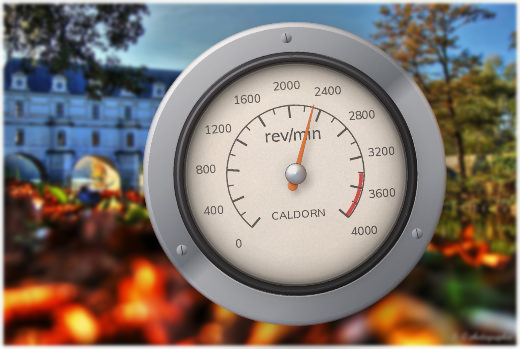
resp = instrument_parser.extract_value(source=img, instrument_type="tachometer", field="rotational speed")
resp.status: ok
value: 2300 rpm
